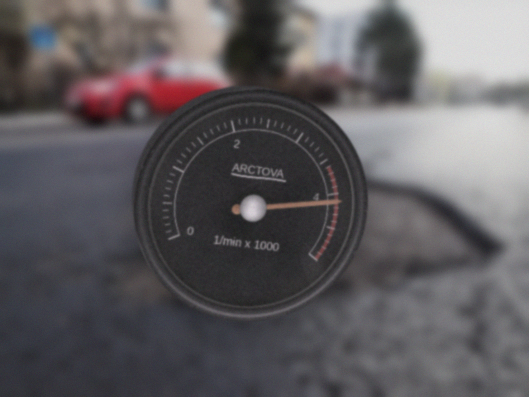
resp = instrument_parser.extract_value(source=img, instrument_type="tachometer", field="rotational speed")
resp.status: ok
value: 4100 rpm
